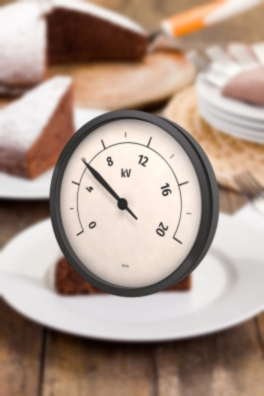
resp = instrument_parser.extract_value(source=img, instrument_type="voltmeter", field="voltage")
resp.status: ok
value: 6 kV
